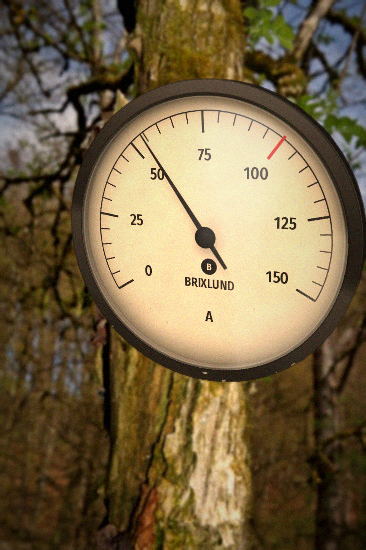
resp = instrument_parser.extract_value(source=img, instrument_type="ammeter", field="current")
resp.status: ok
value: 55 A
